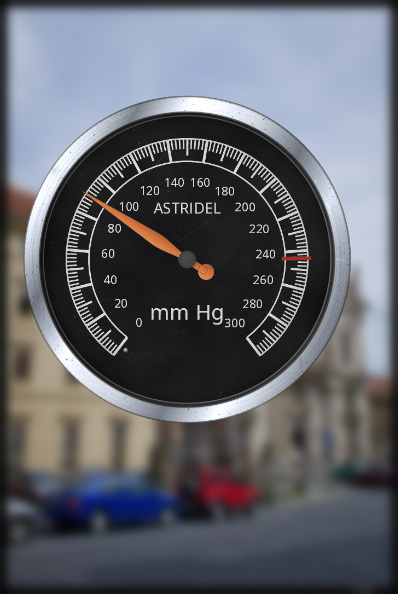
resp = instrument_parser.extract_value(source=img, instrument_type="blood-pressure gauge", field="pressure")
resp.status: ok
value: 90 mmHg
